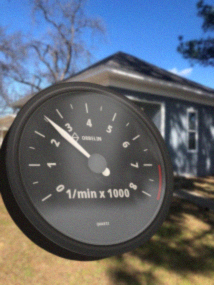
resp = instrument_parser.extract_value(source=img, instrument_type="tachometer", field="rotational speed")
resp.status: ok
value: 2500 rpm
